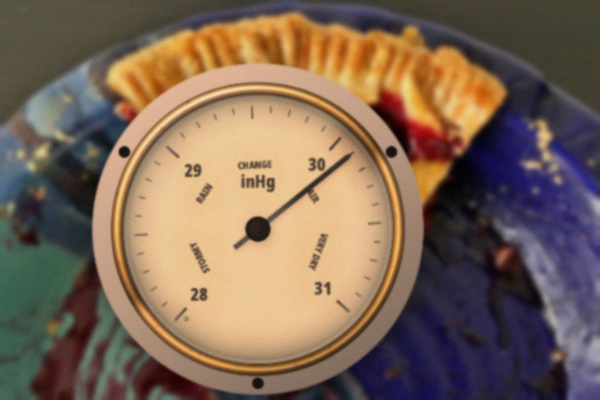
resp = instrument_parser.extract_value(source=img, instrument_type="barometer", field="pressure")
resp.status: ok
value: 30.1 inHg
